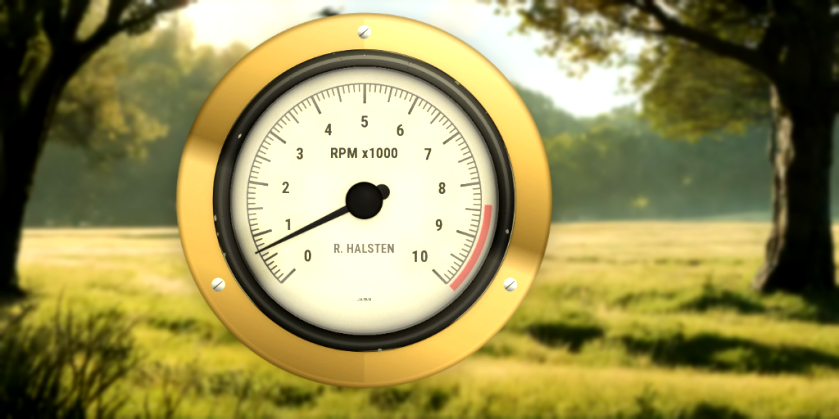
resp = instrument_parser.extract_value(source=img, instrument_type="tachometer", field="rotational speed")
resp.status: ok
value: 700 rpm
